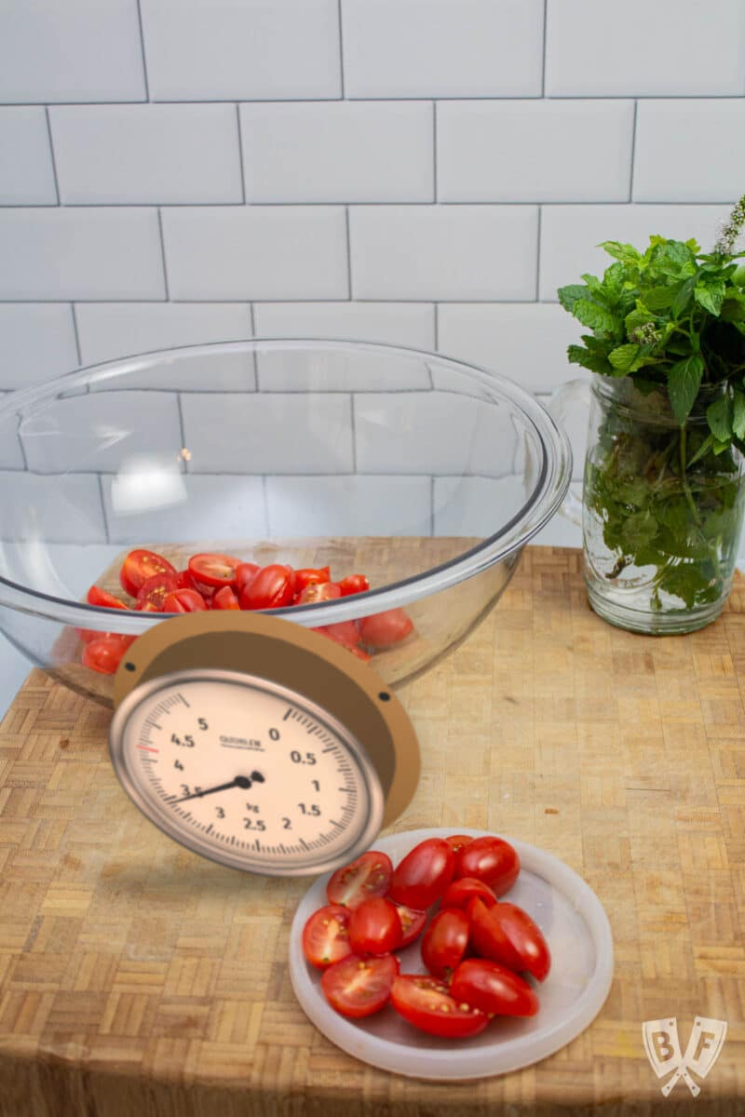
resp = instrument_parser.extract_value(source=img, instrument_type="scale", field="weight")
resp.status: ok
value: 3.5 kg
